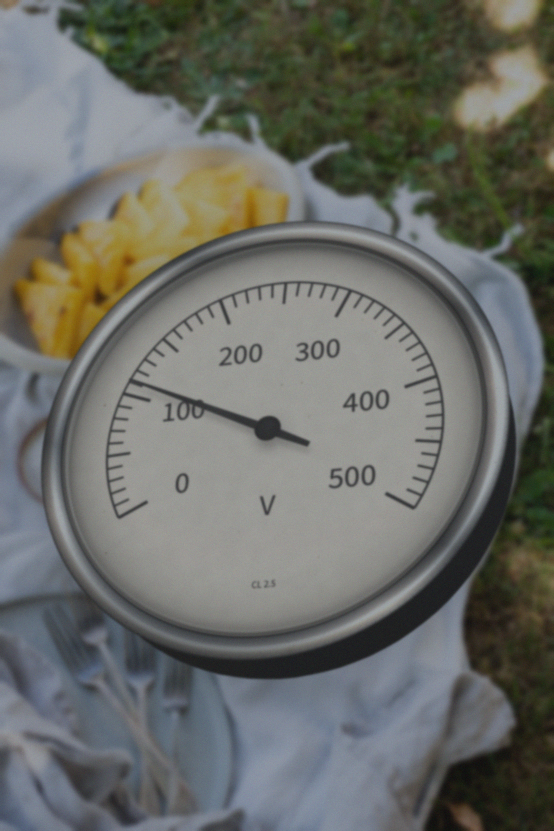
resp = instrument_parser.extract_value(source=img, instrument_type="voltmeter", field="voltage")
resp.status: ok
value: 110 V
